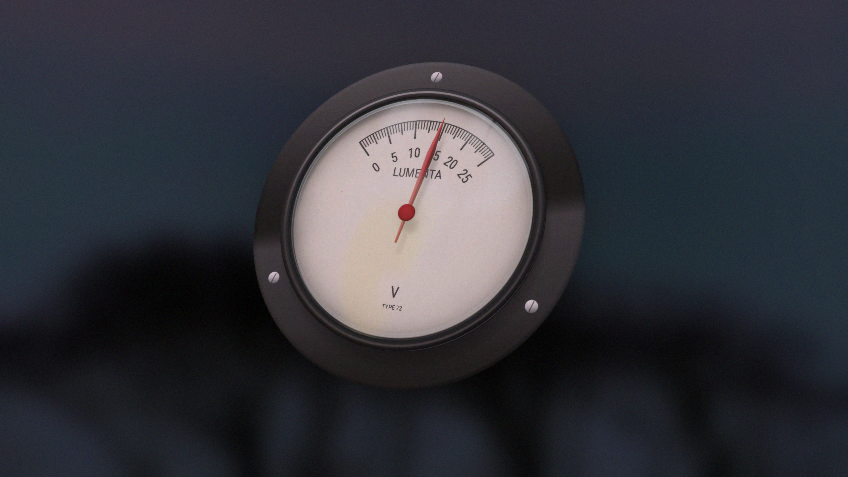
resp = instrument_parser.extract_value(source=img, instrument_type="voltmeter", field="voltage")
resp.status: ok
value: 15 V
